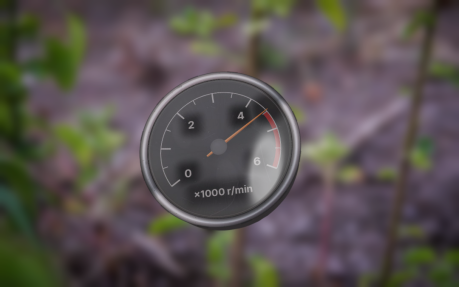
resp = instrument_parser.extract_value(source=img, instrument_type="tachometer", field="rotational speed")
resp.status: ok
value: 4500 rpm
